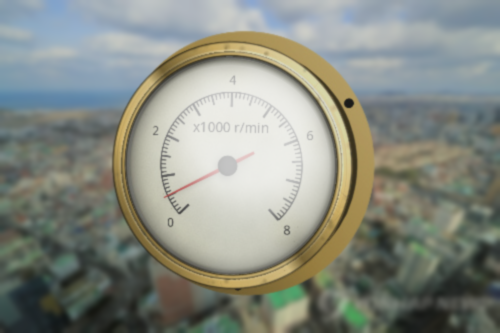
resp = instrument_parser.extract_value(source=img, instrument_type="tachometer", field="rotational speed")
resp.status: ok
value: 500 rpm
